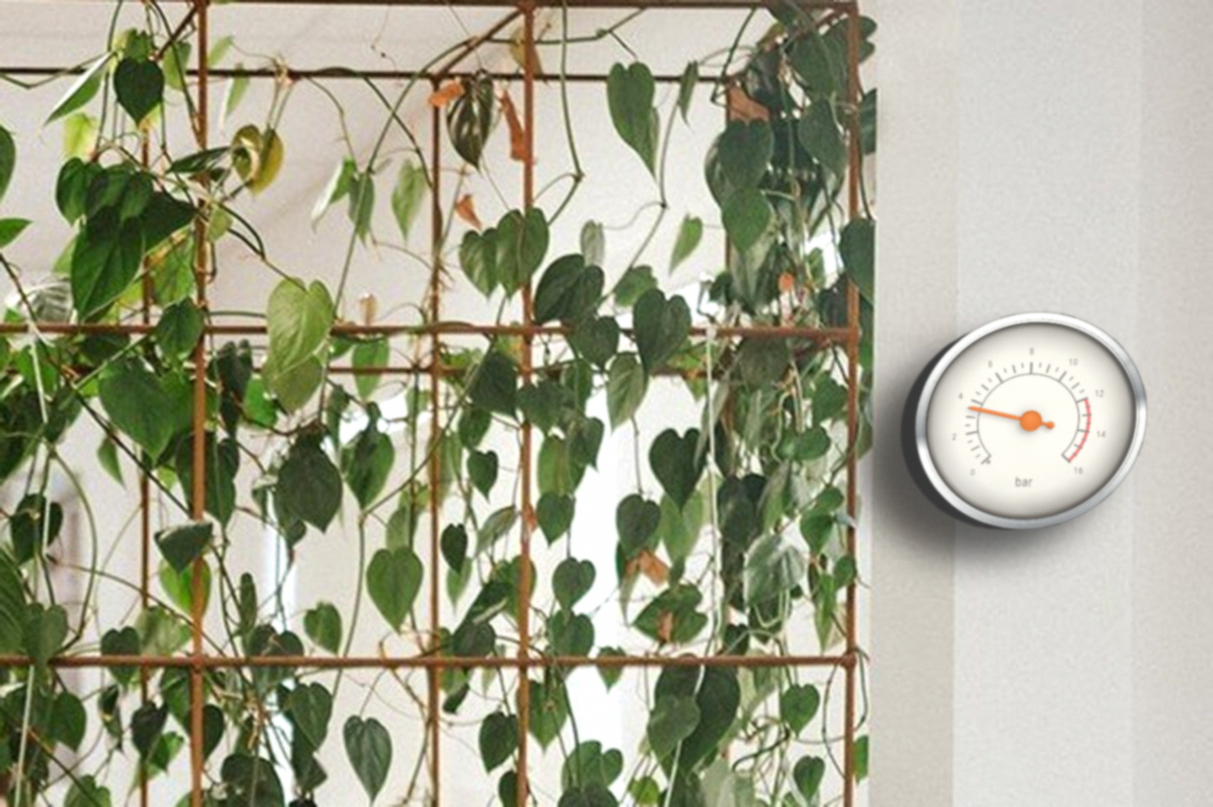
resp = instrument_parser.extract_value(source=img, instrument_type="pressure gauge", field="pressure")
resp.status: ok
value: 3.5 bar
